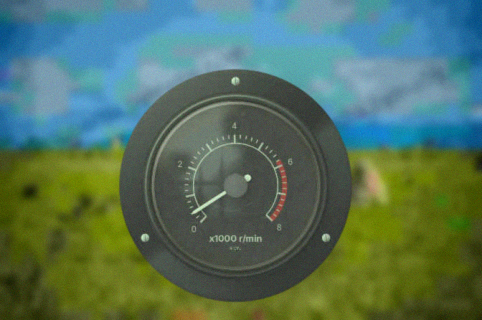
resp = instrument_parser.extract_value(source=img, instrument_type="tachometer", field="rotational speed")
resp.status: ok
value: 400 rpm
